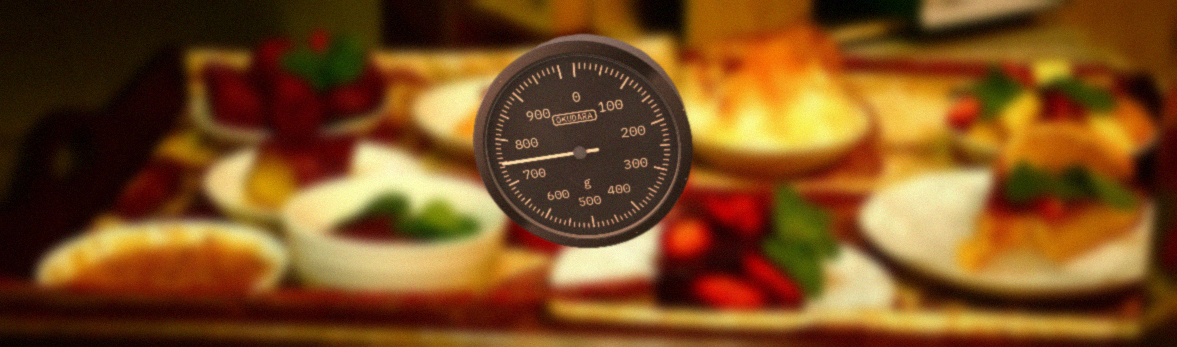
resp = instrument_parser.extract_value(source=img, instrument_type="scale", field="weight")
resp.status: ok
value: 750 g
